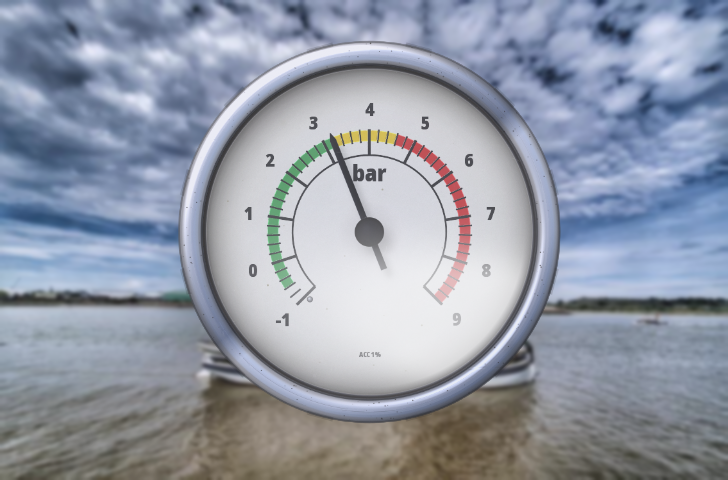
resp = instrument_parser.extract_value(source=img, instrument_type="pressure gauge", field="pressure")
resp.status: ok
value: 3.2 bar
